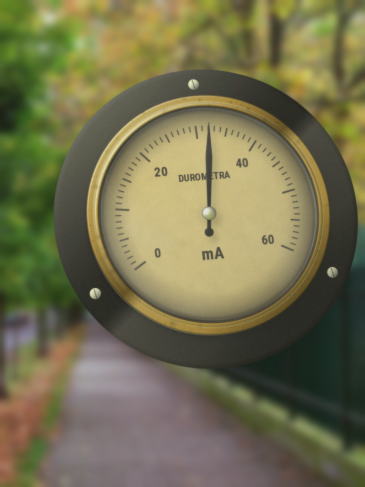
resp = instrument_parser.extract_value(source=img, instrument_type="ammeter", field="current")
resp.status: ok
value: 32 mA
